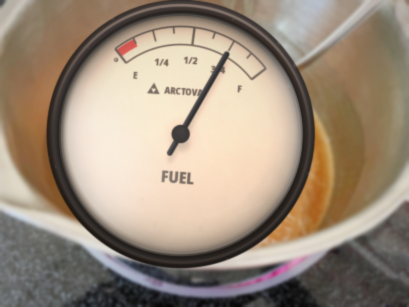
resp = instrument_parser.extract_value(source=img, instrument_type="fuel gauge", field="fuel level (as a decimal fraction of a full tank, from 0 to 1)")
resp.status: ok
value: 0.75
